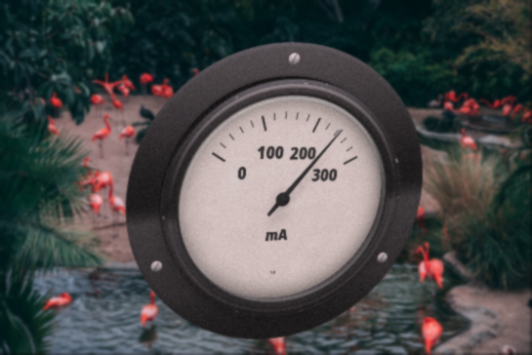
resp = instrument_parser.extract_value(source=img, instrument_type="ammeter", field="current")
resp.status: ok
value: 240 mA
